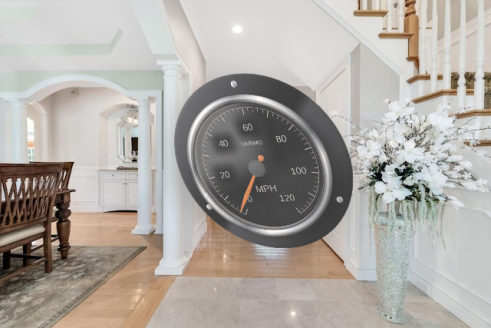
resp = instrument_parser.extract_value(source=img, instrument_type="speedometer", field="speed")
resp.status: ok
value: 2 mph
